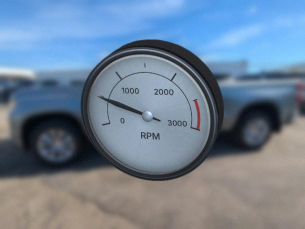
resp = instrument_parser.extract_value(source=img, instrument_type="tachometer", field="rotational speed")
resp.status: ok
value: 500 rpm
